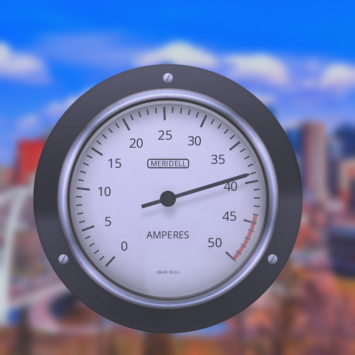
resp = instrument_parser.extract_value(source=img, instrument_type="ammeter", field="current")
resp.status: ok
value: 39 A
